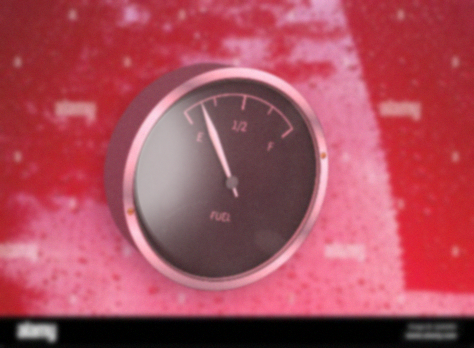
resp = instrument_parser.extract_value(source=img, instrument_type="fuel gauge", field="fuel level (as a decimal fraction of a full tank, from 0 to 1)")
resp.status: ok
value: 0.125
